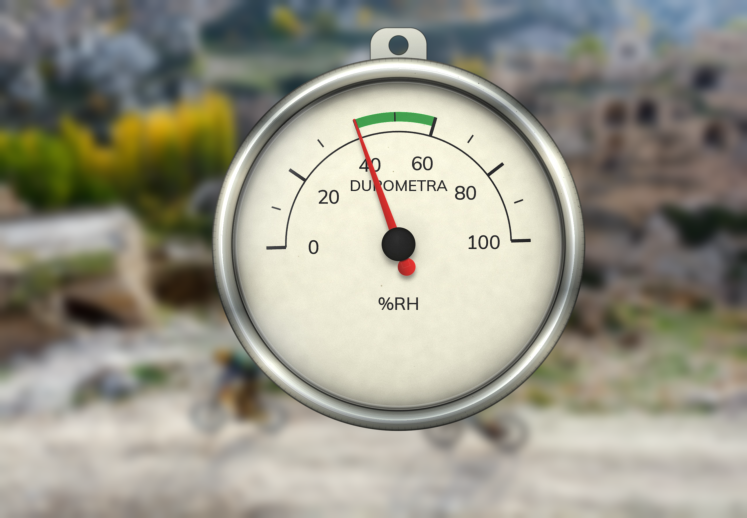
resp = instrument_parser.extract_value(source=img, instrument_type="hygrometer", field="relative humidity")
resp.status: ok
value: 40 %
